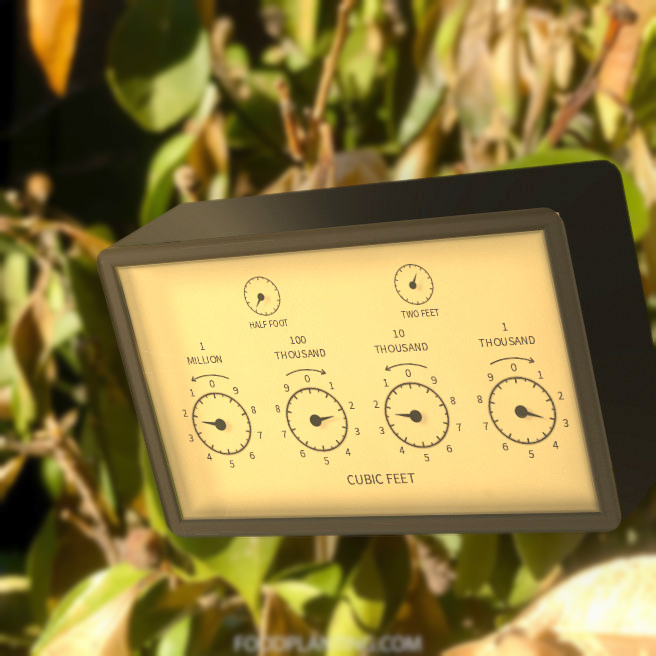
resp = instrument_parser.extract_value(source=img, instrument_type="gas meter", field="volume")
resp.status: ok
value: 222300 ft³
